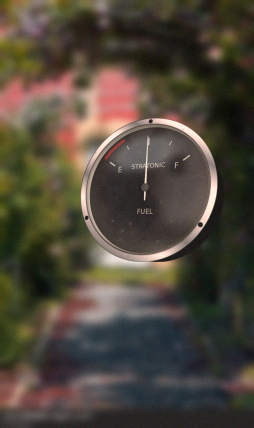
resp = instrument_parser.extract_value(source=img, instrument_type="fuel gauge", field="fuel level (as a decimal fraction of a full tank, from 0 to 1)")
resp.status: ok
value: 0.5
